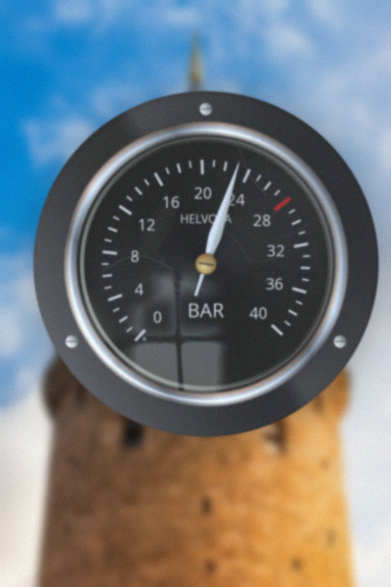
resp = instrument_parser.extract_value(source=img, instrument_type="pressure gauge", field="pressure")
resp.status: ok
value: 23 bar
